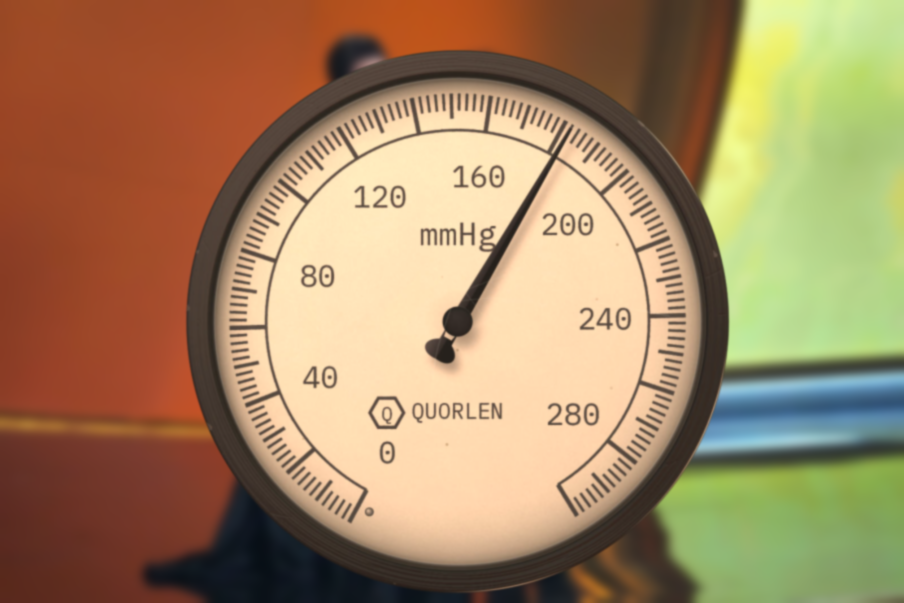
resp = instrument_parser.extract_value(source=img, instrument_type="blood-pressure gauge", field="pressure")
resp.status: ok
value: 182 mmHg
